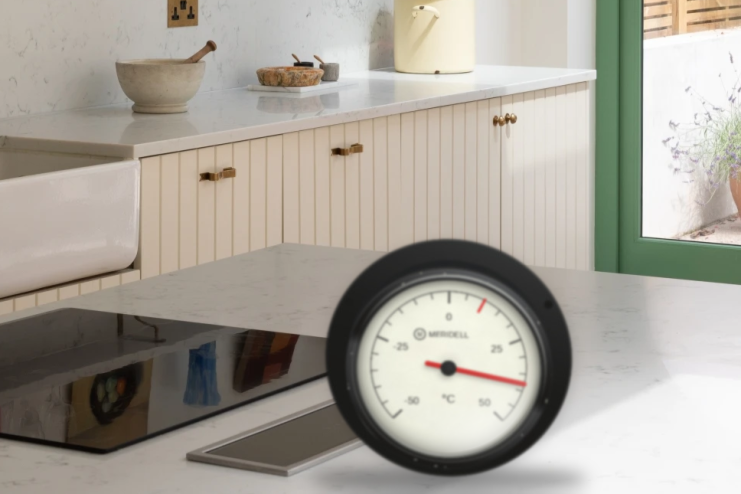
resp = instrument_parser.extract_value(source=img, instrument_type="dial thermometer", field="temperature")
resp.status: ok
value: 37.5 °C
